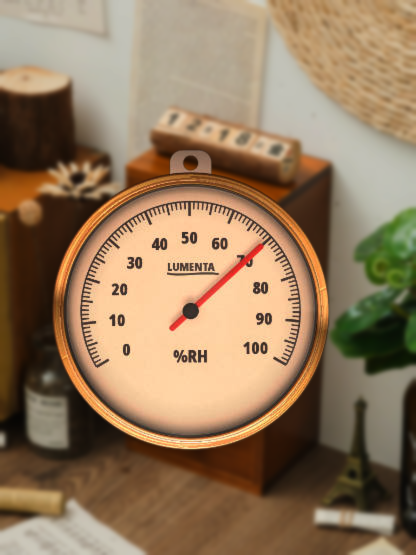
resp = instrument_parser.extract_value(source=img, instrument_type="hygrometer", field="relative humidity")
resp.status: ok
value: 70 %
